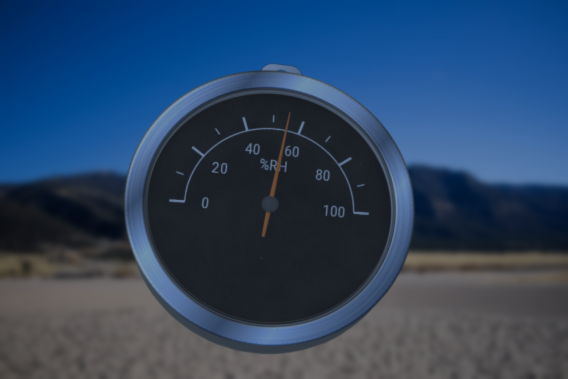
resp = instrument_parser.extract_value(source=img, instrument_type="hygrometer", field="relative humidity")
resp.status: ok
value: 55 %
